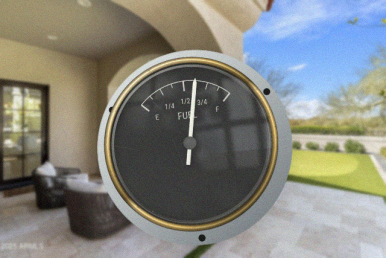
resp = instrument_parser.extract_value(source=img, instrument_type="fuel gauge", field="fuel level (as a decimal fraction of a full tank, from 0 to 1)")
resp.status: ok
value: 0.625
